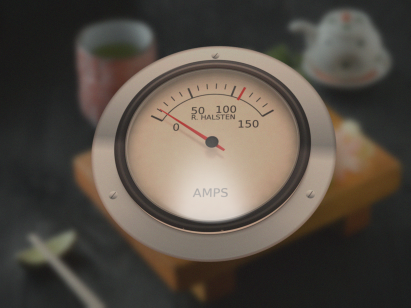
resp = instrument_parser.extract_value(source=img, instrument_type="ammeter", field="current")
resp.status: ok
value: 10 A
